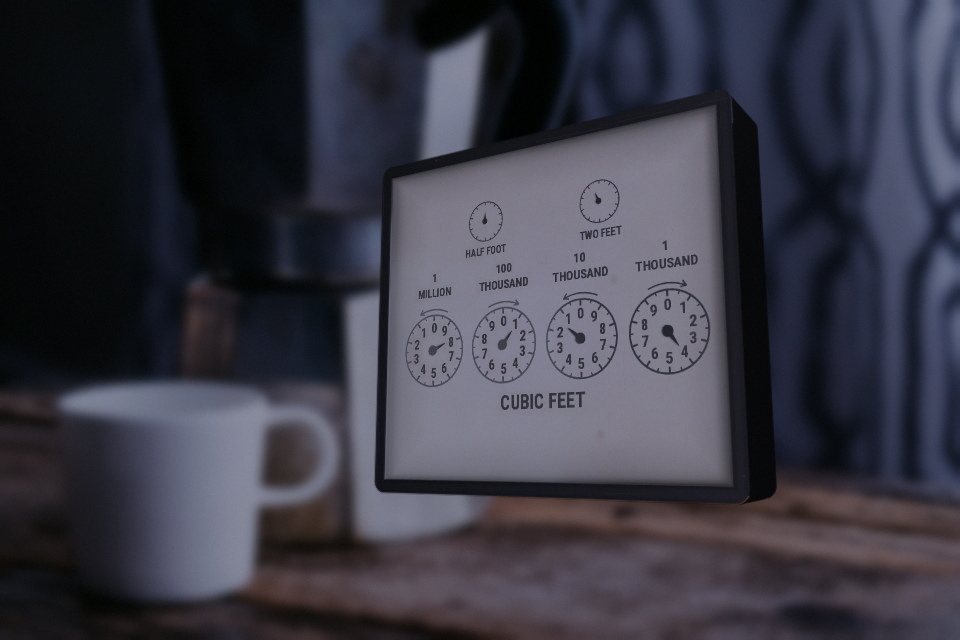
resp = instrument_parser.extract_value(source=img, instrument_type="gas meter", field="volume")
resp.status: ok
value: 811400 ft³
